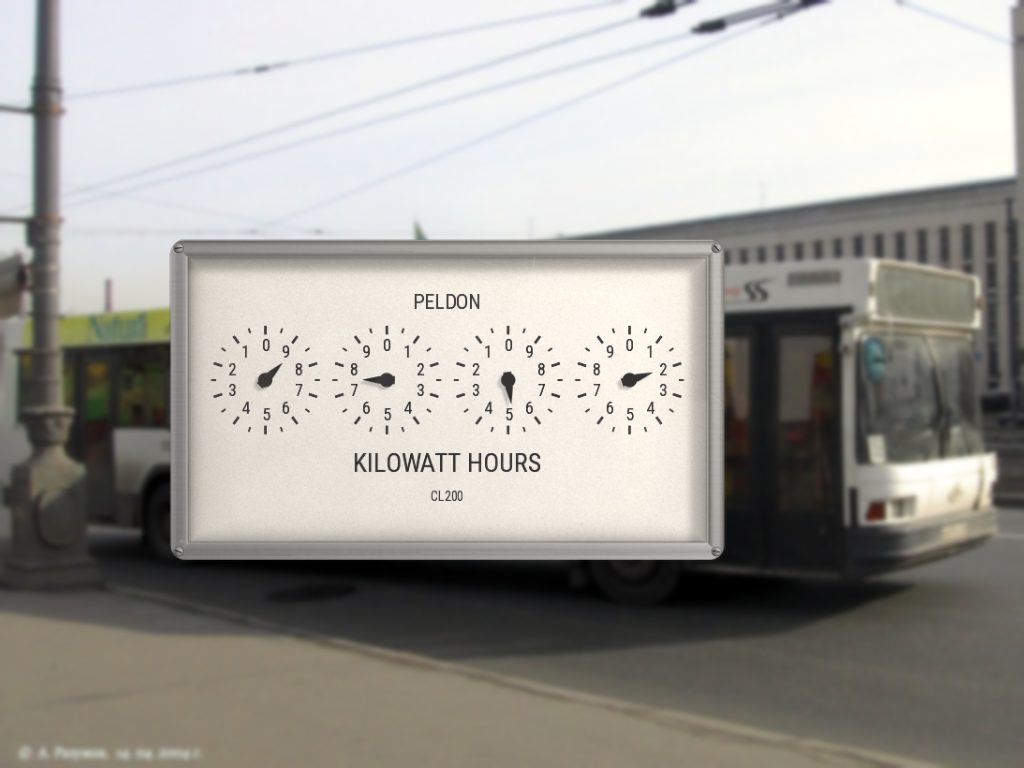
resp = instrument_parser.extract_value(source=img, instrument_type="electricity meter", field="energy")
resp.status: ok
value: 8752 kWh
